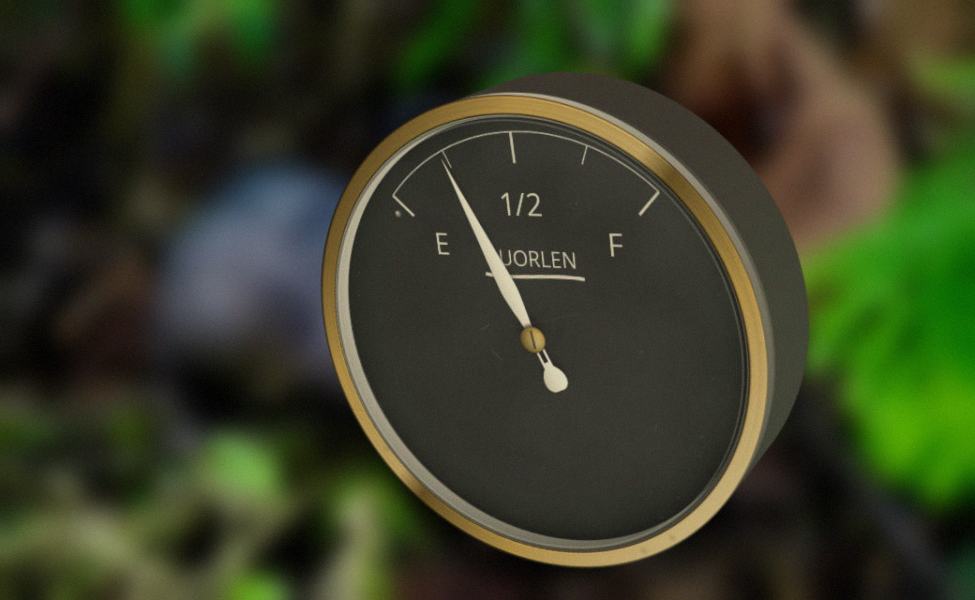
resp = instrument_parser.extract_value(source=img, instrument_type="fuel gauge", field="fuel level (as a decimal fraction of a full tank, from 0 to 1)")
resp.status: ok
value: 0.25
